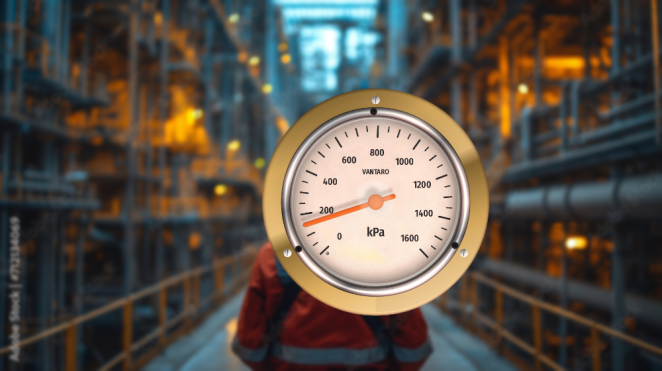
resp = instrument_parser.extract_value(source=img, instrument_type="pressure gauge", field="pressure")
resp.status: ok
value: 150 kPa
